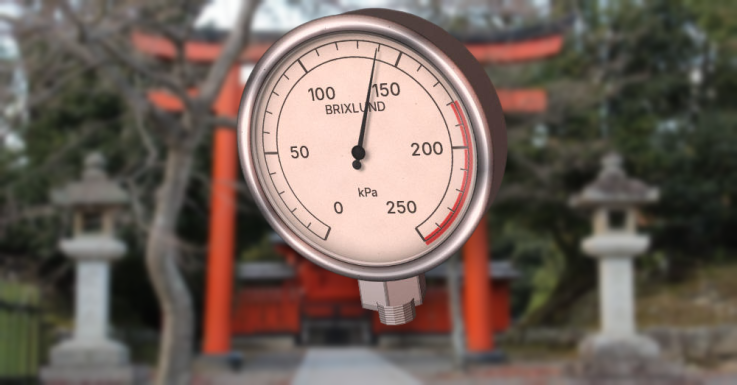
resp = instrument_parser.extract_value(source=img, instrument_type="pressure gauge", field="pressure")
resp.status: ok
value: 140 kPa
